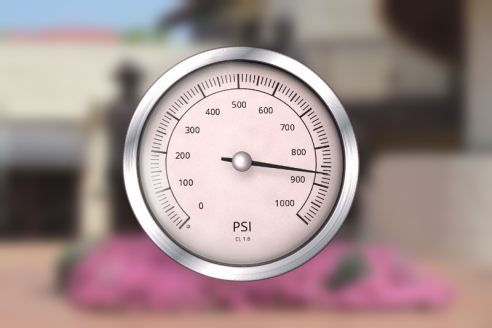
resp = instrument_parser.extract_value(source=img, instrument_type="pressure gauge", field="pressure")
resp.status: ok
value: 870 psi
